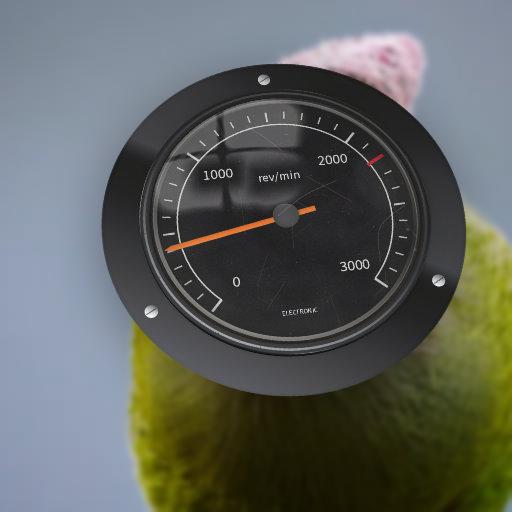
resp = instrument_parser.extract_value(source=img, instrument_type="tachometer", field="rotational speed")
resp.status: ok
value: 400 rpm
